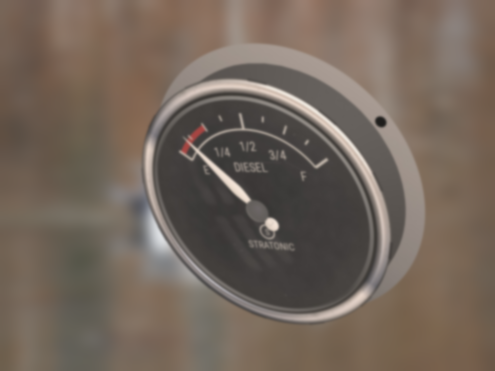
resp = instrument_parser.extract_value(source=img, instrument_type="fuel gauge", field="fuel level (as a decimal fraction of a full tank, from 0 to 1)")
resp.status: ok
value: 0.125
